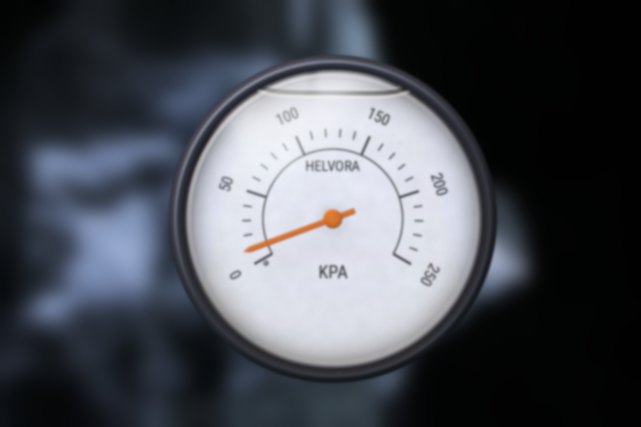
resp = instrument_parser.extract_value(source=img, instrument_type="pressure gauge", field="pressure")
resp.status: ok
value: 10 kPa
